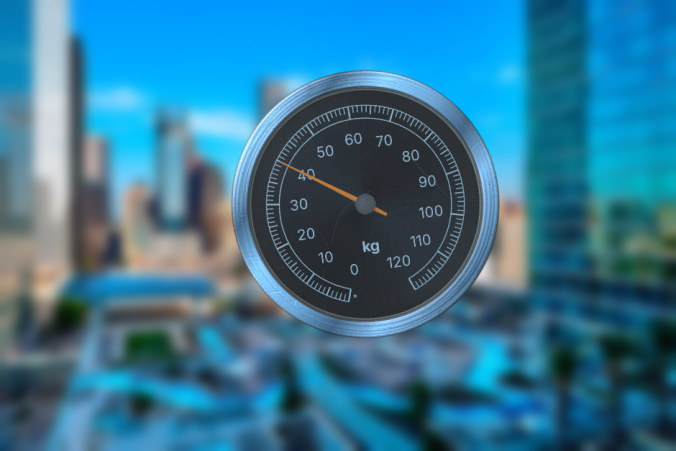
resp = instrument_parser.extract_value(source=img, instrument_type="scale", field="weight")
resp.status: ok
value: 40 kg
